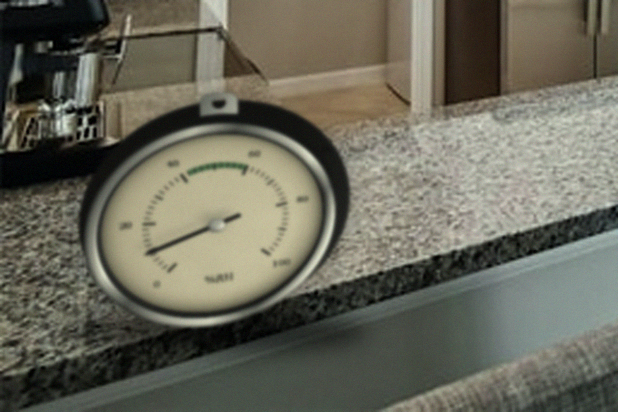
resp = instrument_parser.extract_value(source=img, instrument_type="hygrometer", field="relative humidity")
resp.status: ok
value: 10 %
